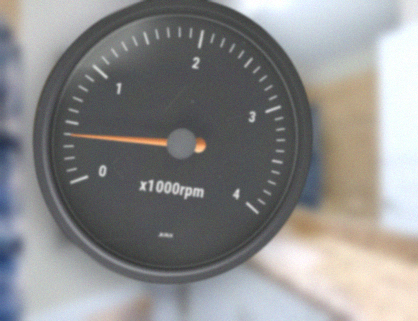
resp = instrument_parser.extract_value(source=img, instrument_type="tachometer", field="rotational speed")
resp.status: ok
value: 400 rpm
